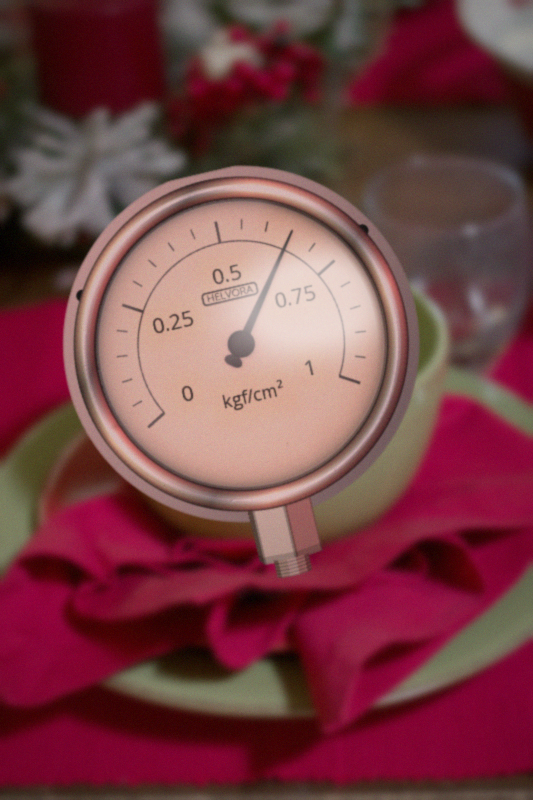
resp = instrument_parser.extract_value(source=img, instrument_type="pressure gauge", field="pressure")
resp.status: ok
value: 0.65 kg/cm²
